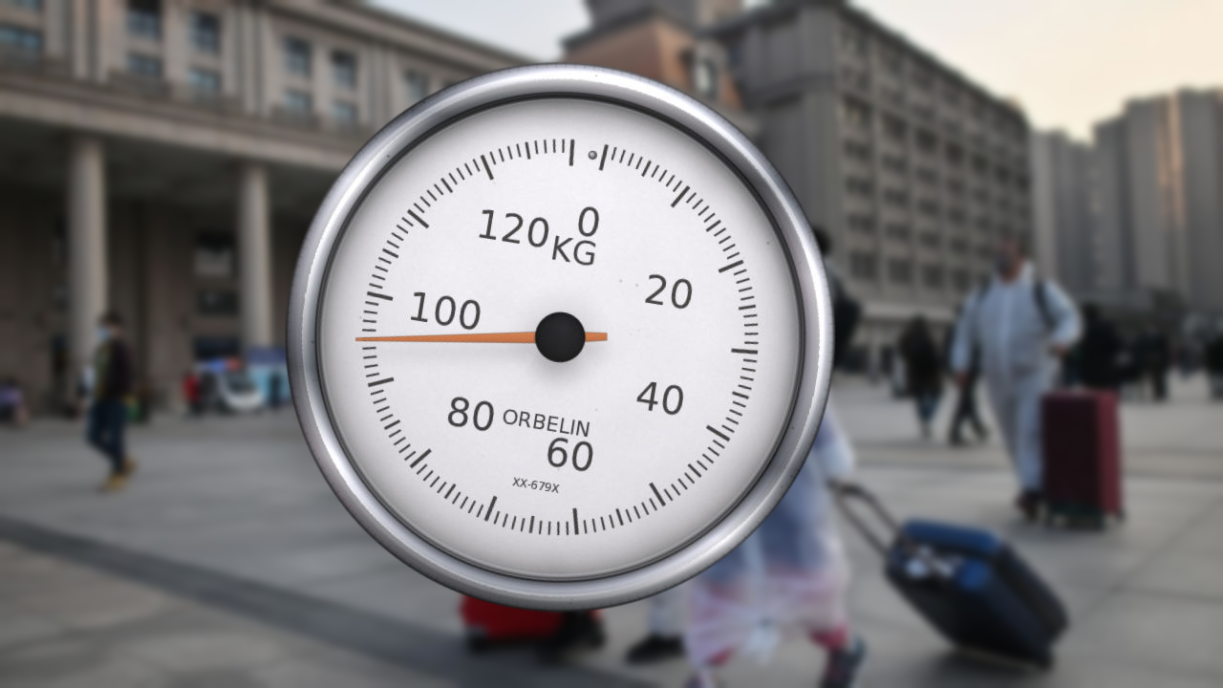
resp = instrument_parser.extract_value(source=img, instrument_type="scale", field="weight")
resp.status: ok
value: 95 kg
